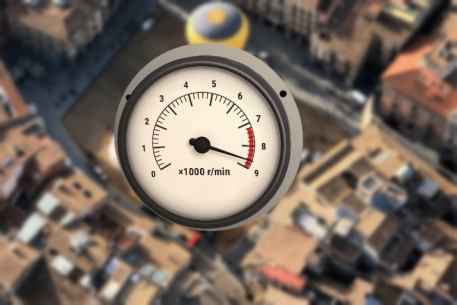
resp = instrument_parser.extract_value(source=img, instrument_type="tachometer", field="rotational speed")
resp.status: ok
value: 8600 rpm
